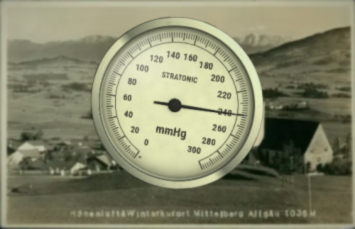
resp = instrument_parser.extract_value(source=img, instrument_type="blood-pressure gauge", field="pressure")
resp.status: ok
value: 240 mmHg
